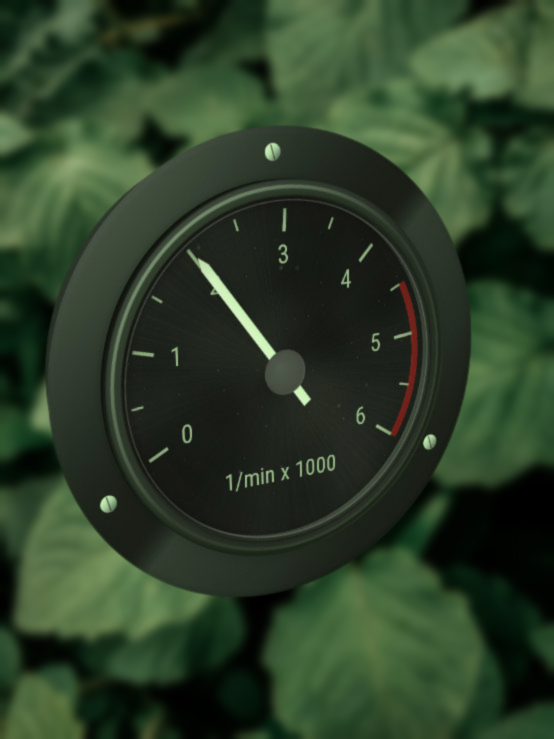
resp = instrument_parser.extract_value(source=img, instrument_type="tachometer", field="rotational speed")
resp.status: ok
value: 2000 rpm
